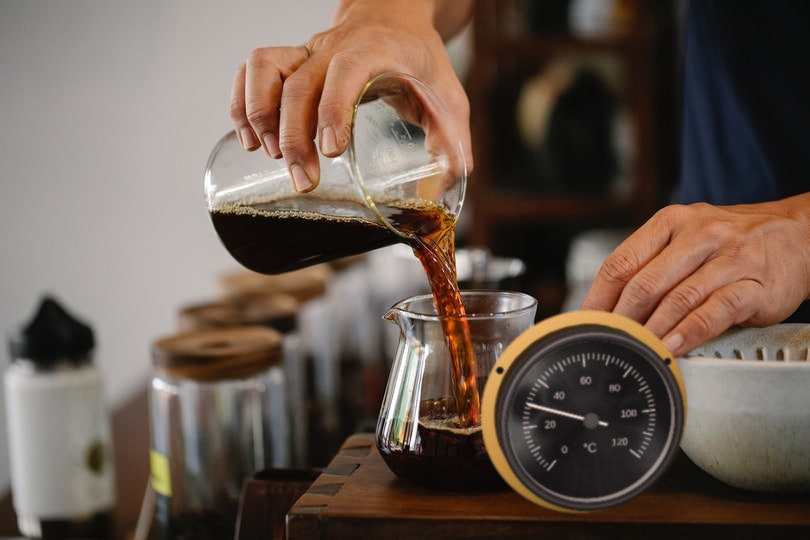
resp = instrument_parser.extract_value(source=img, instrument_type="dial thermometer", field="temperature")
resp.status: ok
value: 30 °C
